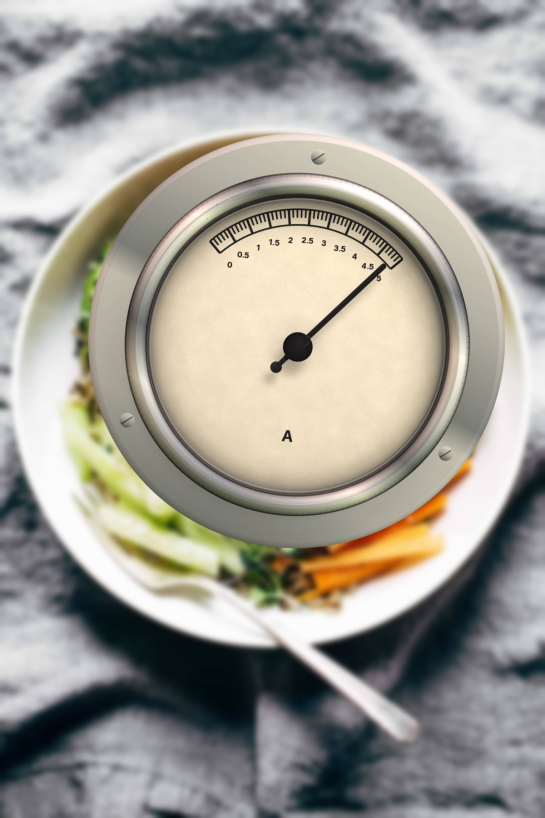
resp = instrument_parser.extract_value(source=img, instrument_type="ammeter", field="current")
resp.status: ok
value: 4.8 A
